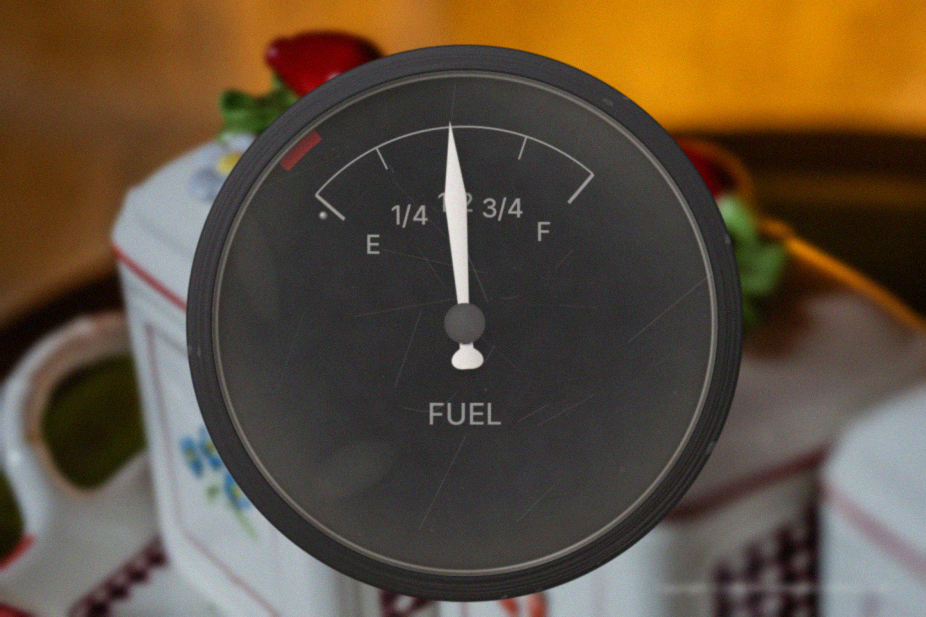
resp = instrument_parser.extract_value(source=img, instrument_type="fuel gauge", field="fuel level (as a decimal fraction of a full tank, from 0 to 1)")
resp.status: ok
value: 0.5
